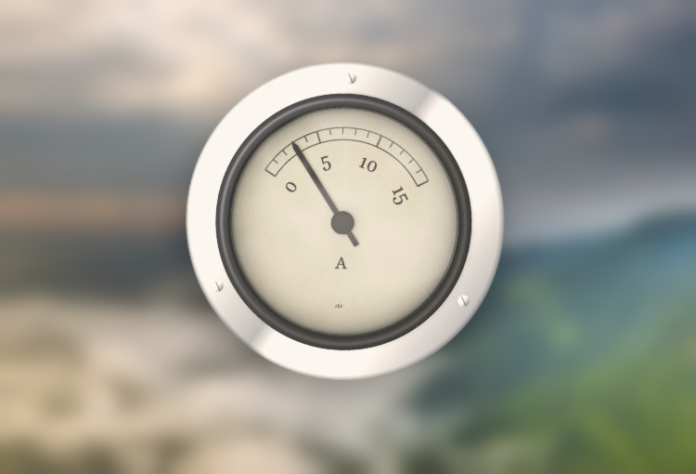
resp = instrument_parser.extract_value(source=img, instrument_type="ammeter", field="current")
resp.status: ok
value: 3 A
